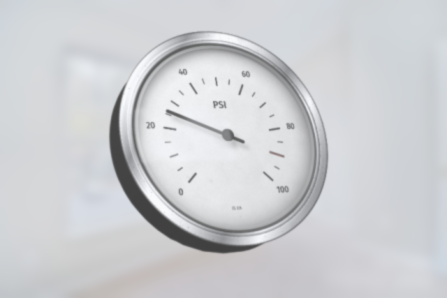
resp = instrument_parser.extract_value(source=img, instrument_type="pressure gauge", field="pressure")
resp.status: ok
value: 25 psi
